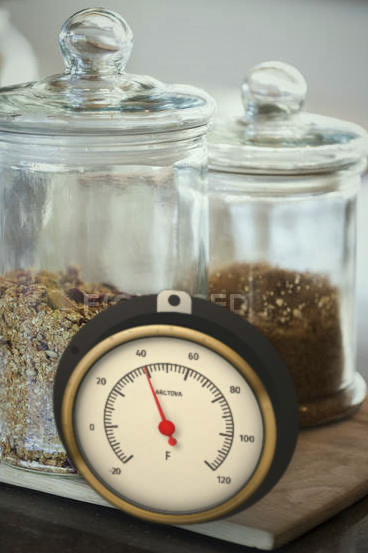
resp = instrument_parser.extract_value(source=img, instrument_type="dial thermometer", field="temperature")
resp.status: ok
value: 40 °F
